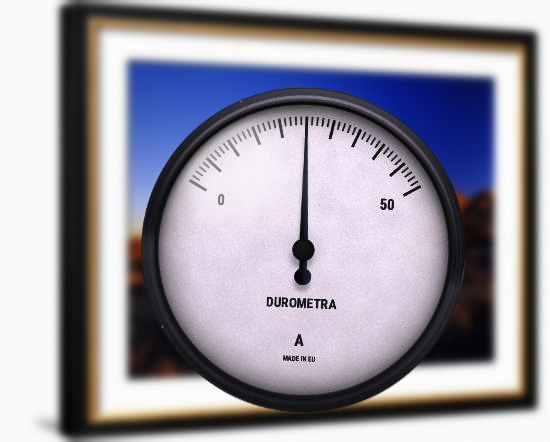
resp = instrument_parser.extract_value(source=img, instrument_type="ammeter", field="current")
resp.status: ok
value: 25 A
